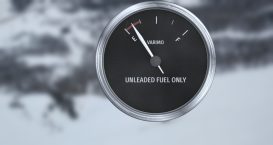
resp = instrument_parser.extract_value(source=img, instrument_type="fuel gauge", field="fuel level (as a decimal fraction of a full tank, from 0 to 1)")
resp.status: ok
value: 0.125
